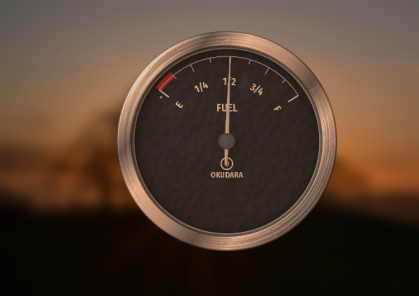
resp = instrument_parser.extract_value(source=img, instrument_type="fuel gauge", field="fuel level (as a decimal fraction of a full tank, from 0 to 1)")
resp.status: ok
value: 0.5
